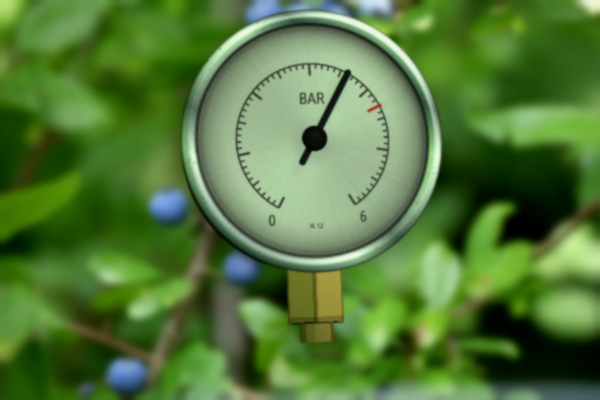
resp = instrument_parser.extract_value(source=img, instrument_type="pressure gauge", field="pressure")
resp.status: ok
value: 3.6 bar
